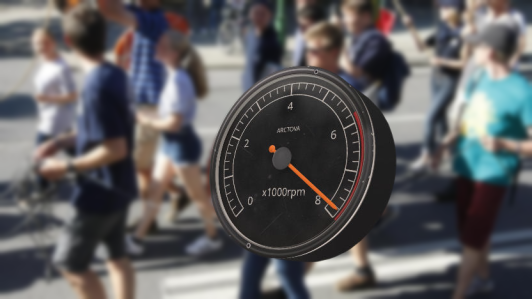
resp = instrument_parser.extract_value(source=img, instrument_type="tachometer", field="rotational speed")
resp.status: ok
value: 7800 rpm
